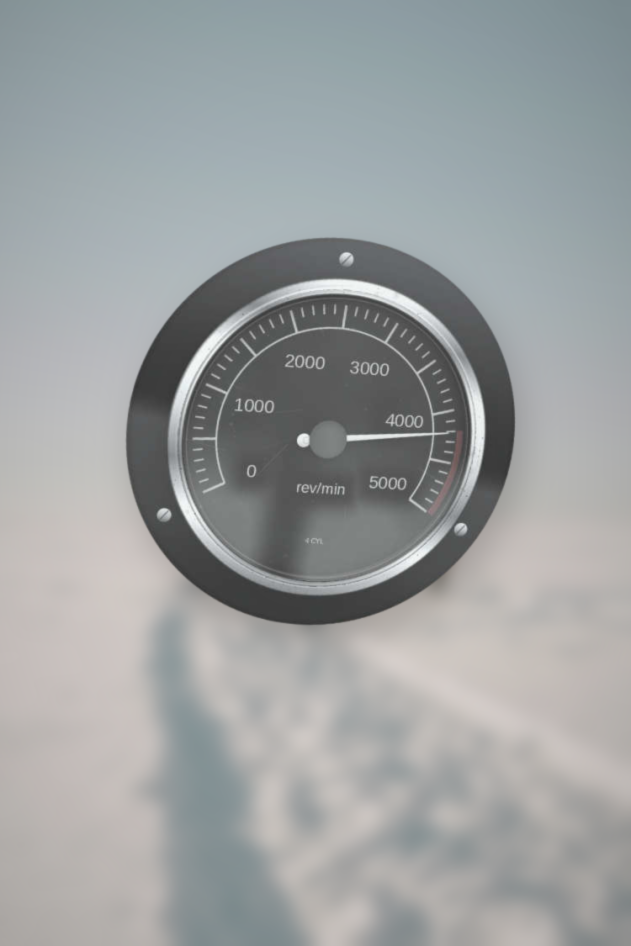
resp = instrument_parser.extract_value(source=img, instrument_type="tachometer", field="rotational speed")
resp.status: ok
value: 4200 rpm
